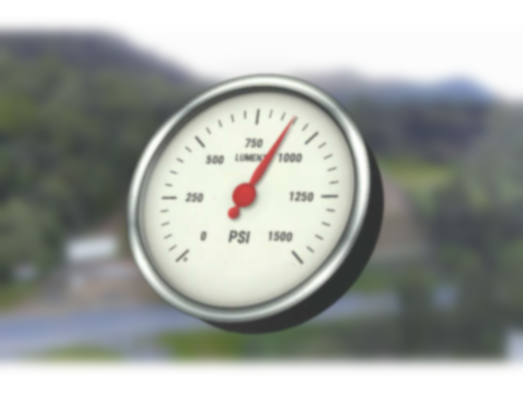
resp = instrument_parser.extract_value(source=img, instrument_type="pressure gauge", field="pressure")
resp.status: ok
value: 900 psi
